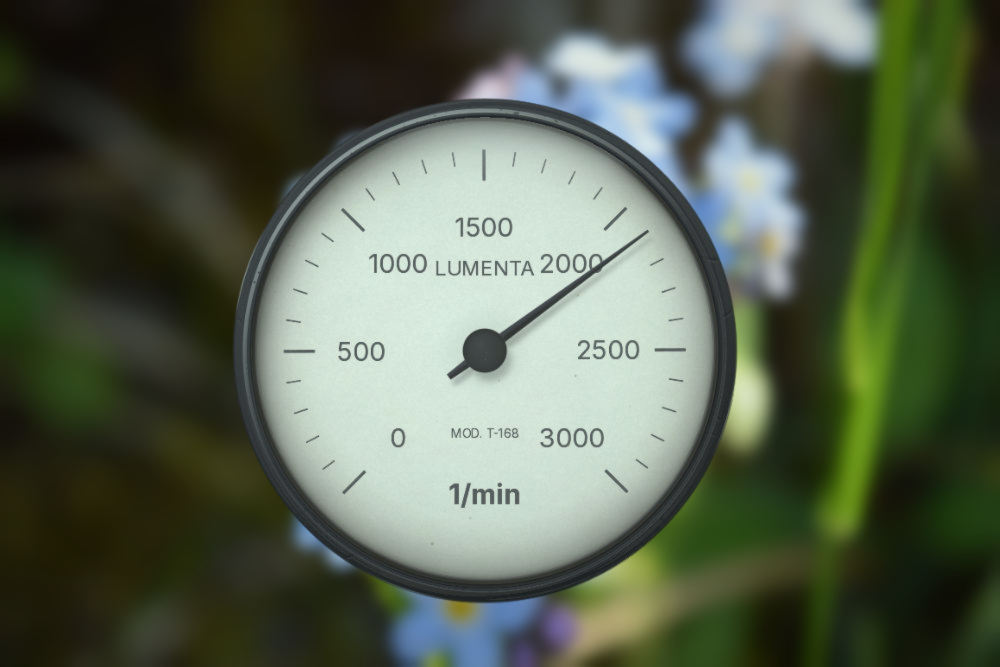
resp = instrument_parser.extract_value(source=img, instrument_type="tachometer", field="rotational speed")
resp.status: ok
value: 2100 rpm
